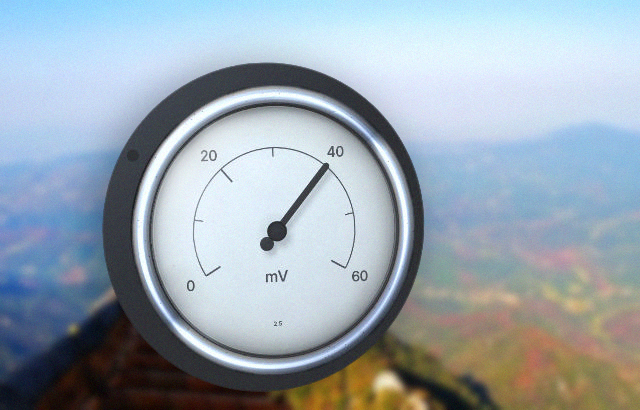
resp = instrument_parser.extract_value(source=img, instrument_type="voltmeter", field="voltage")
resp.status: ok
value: 40 mV
